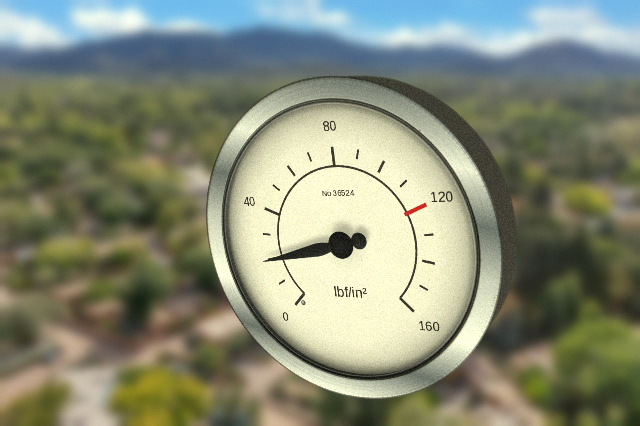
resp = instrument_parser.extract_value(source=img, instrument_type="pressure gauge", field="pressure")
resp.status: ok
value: 20 psi
